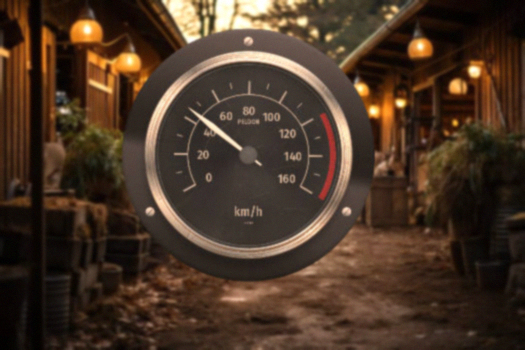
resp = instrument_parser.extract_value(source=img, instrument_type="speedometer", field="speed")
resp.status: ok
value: 45 km/h
